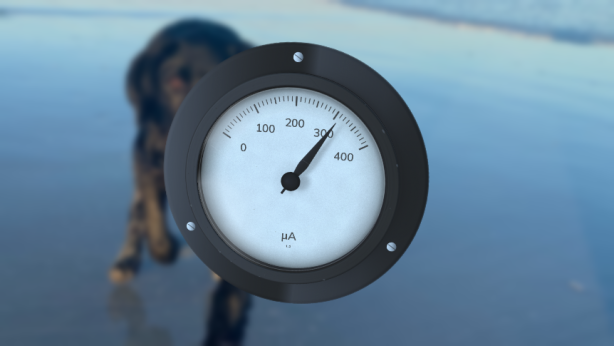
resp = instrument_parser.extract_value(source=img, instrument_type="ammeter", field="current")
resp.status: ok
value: 310 µA
